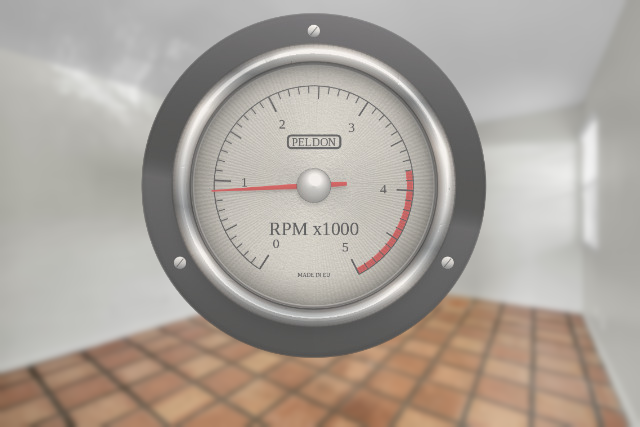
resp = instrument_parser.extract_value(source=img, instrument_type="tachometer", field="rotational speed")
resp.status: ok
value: 900 rpm
